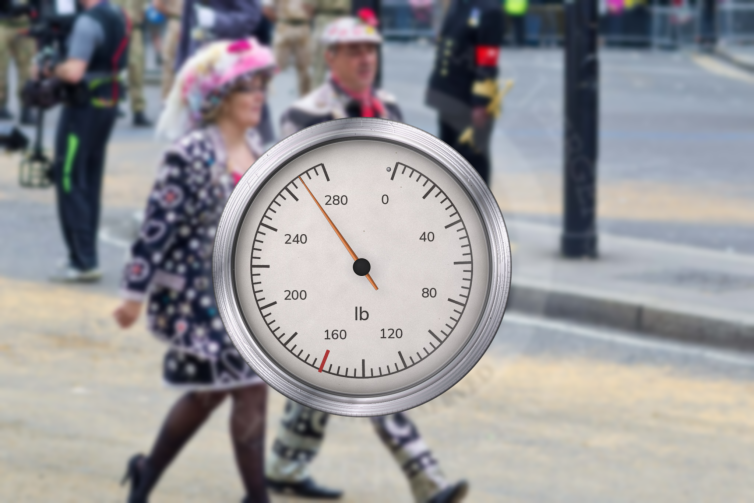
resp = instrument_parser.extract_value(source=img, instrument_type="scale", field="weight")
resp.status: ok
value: 268 lb
